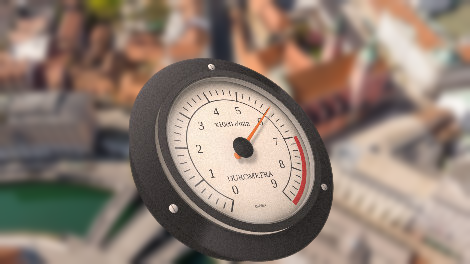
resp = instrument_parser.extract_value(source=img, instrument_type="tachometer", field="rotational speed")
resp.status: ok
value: 6000 rpm
